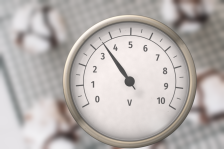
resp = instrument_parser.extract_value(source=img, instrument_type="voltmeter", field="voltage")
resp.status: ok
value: 3.5 V
